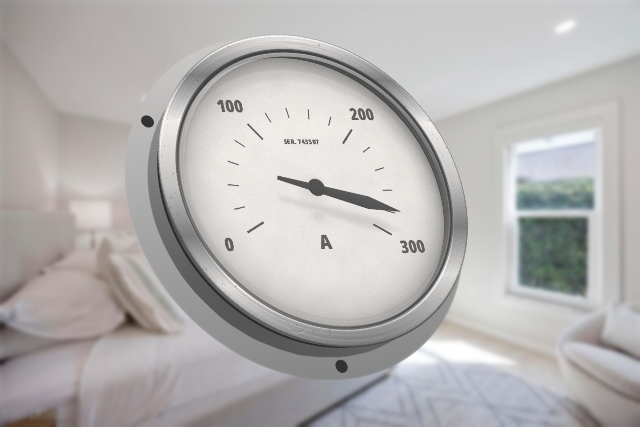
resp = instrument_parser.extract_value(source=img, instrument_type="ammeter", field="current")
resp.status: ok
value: 280 A
